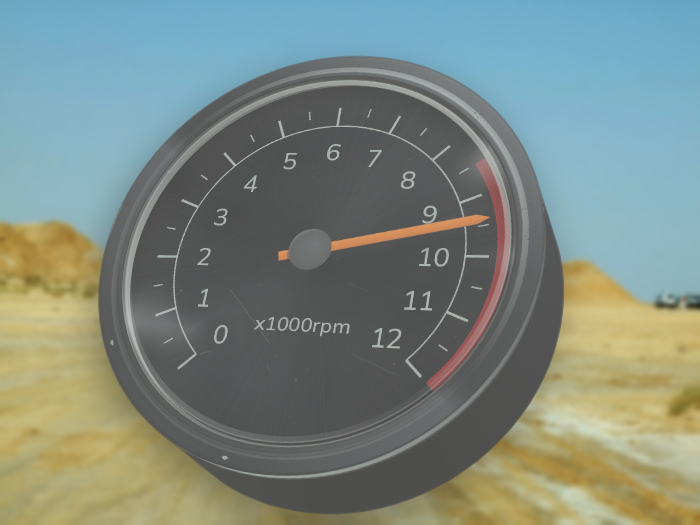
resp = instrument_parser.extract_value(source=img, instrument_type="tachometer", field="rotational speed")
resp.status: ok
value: 9500 rpm
